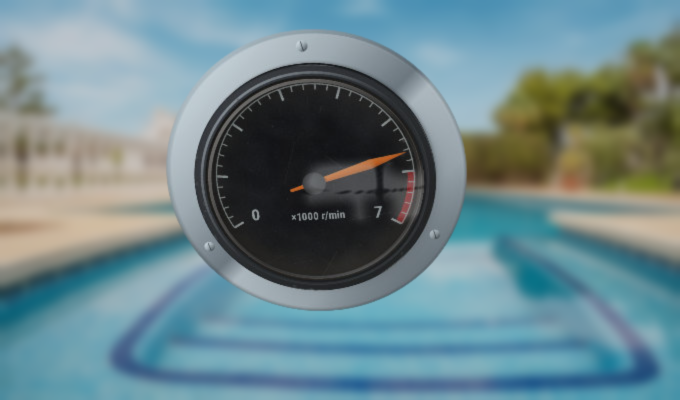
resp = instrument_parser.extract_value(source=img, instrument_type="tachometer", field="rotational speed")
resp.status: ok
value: 5600 rpm
